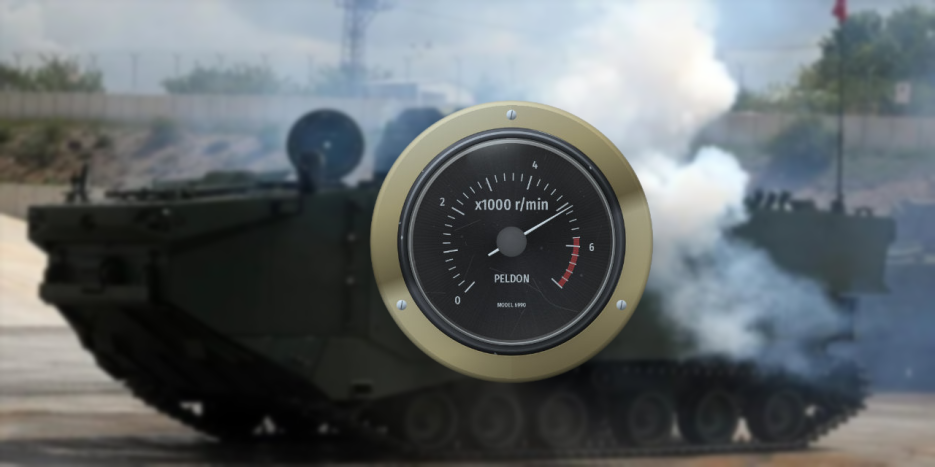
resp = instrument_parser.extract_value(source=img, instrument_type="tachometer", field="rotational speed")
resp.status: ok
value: 5100 rpm
